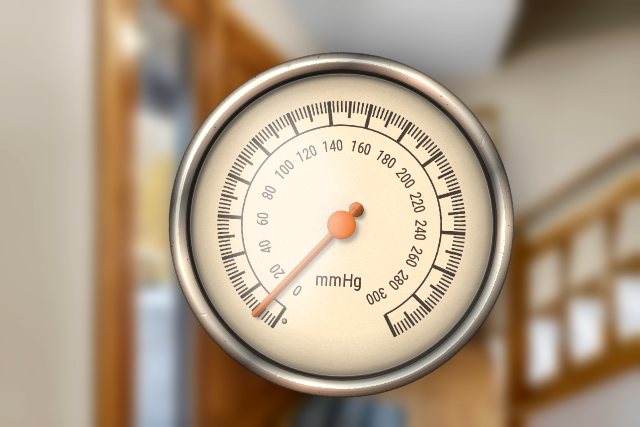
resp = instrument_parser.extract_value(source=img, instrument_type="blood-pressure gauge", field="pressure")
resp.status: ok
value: 10 mmHg
